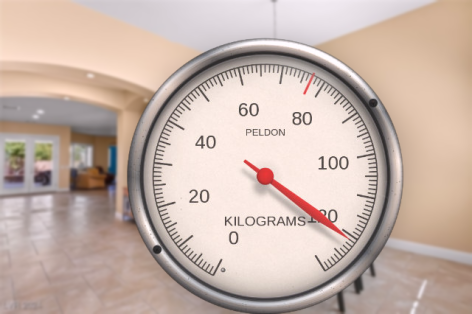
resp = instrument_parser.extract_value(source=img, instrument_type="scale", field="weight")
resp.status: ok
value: 121 kg
